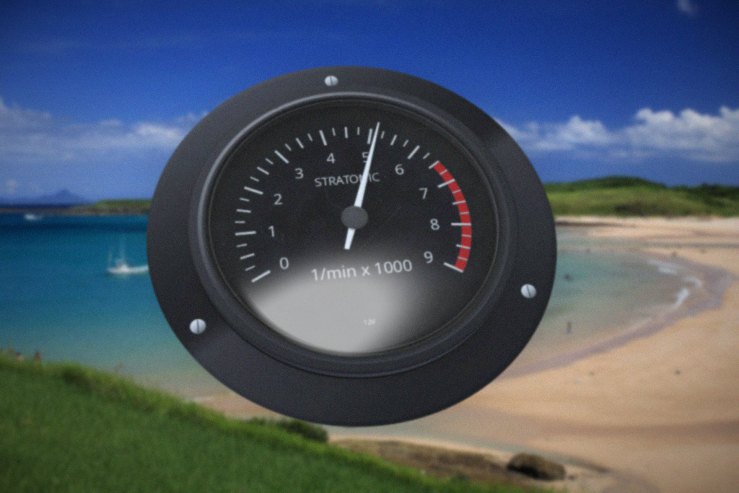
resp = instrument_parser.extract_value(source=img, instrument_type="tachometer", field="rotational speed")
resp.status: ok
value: 5125 rpm
